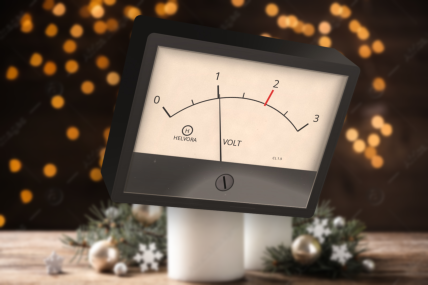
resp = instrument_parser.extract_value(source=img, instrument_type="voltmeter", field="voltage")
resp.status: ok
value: 1 V
